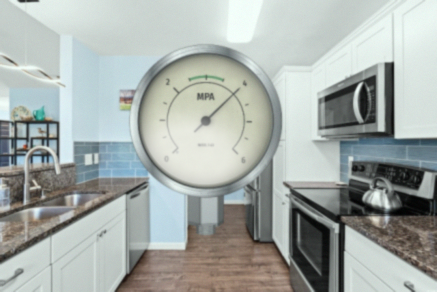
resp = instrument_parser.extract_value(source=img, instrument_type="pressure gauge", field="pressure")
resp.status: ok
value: 4 MPa
